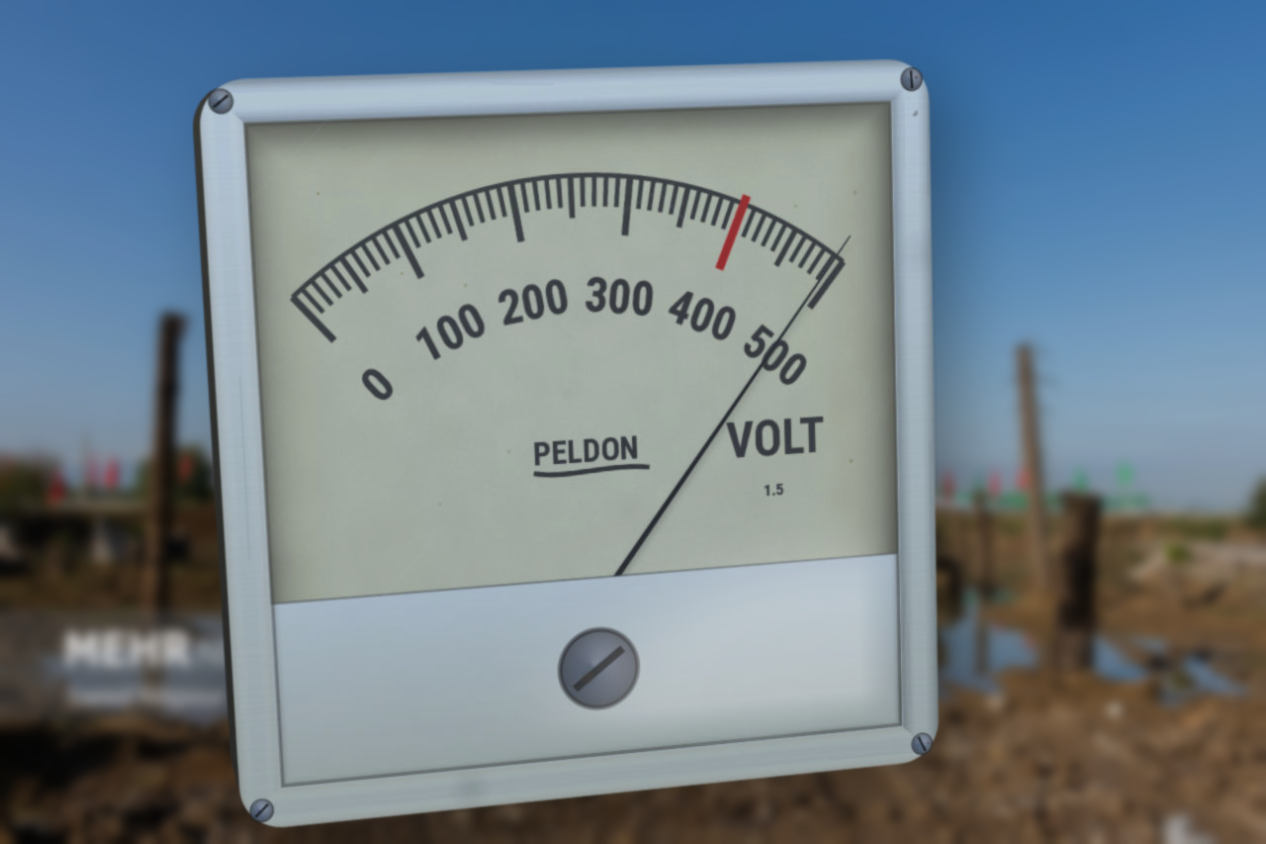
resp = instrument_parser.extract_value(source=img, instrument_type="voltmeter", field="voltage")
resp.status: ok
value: 490 V
